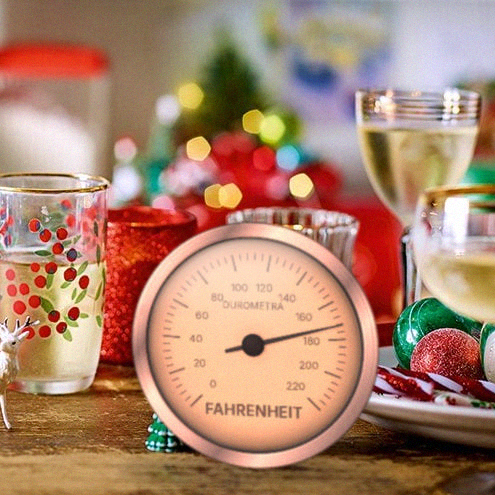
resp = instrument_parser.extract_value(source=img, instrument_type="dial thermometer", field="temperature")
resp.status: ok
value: 172 °F
